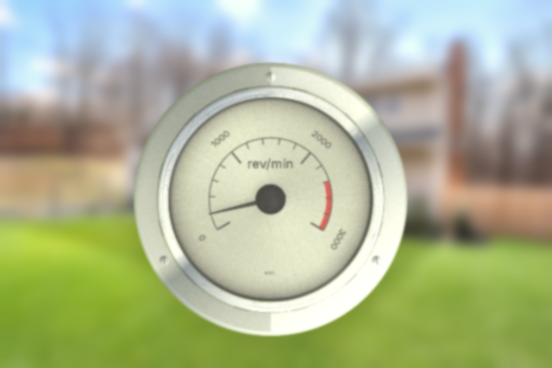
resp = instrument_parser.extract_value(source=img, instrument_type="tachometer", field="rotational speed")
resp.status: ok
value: 200 rpm
